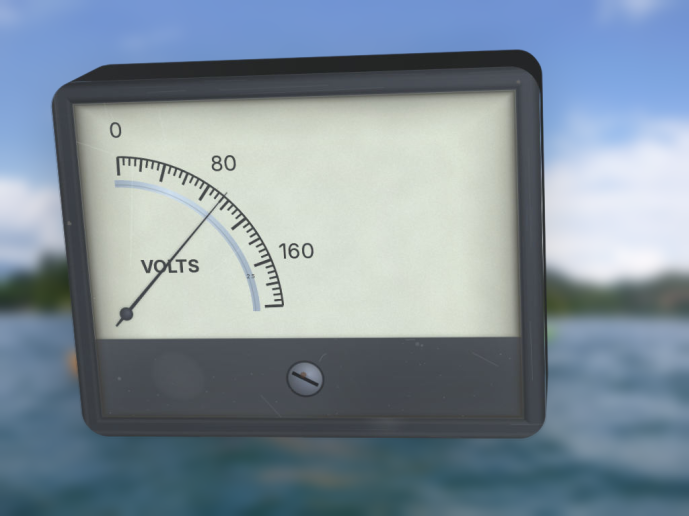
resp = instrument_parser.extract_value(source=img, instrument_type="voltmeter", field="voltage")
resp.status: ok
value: 95 V
